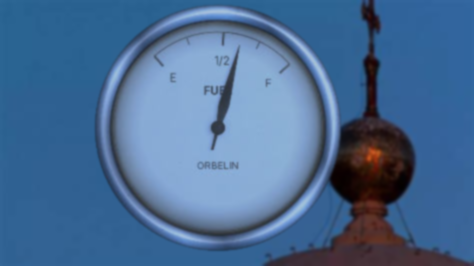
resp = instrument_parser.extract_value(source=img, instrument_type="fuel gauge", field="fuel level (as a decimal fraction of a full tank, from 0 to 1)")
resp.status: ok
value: 0.625
